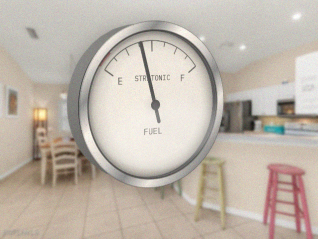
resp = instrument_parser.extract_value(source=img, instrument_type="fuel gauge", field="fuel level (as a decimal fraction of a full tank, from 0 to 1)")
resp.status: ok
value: 0.375
